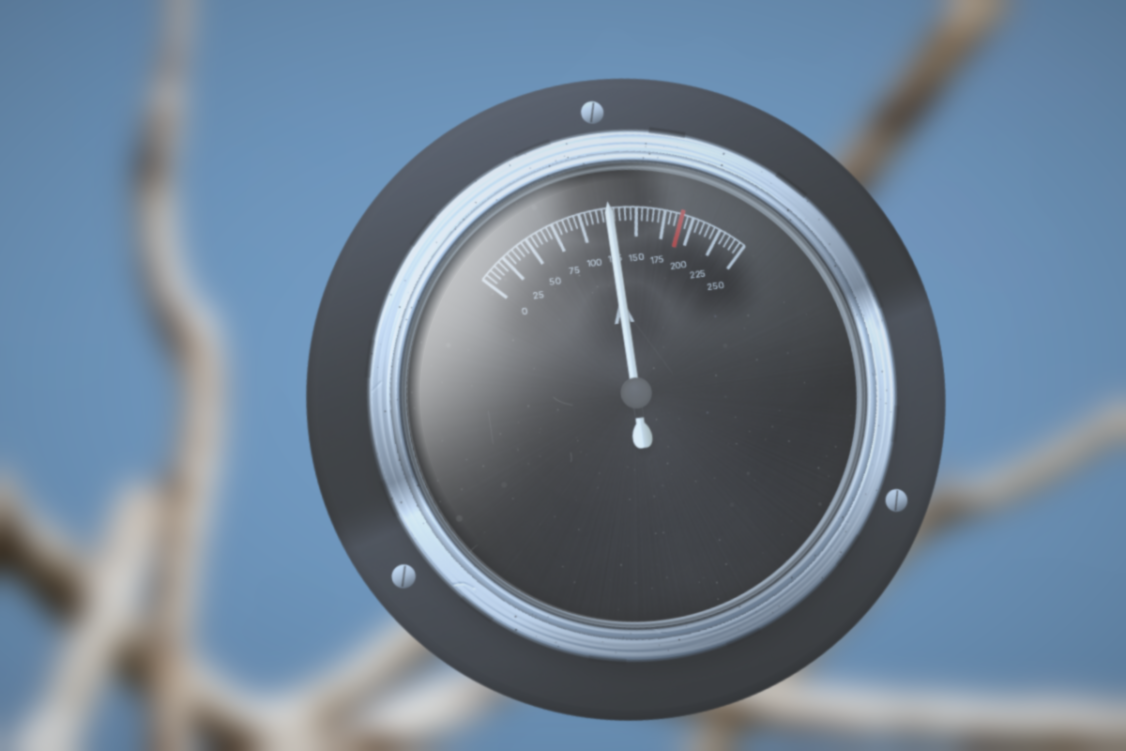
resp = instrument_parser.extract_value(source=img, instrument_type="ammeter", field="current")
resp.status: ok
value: 125 A
